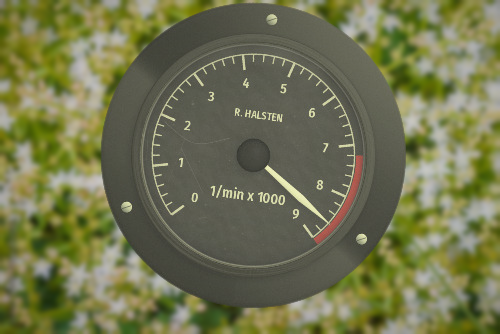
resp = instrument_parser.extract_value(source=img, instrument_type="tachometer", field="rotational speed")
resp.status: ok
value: 8600 rpm
